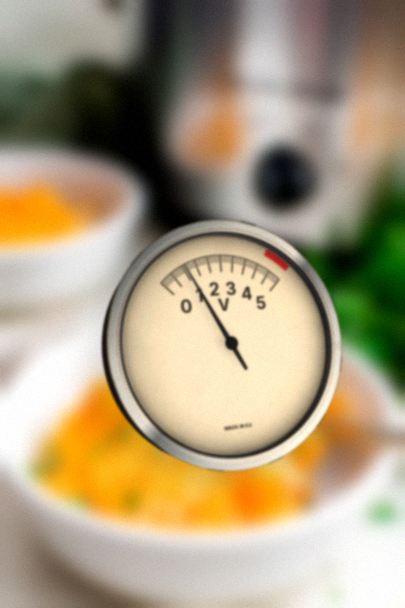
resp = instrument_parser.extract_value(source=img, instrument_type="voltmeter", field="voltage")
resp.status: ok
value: 1 V
